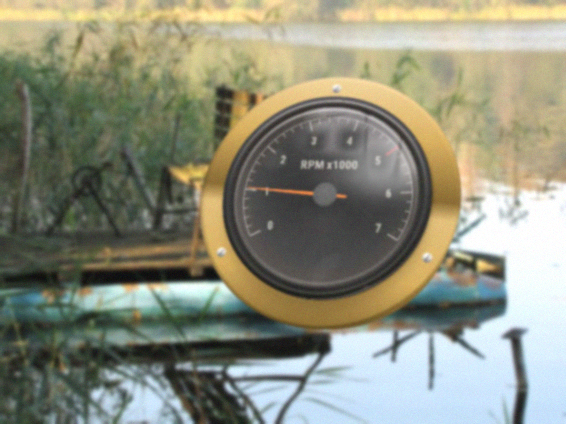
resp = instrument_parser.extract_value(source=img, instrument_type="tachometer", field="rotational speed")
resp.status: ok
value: 1000 rpm
